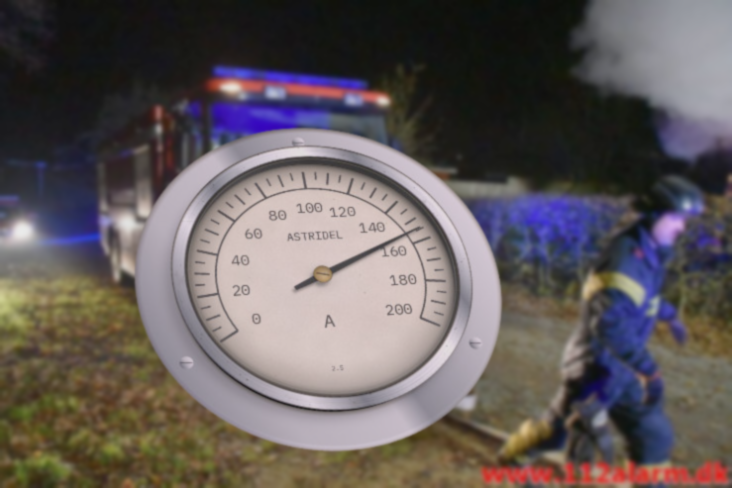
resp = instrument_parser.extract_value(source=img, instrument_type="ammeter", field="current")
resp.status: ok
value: 155 A
